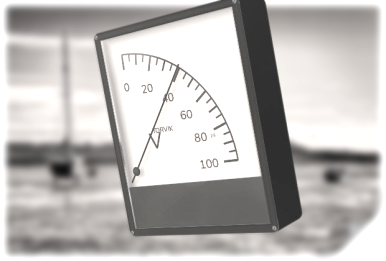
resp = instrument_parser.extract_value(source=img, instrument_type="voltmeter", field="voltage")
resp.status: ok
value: 40 V
